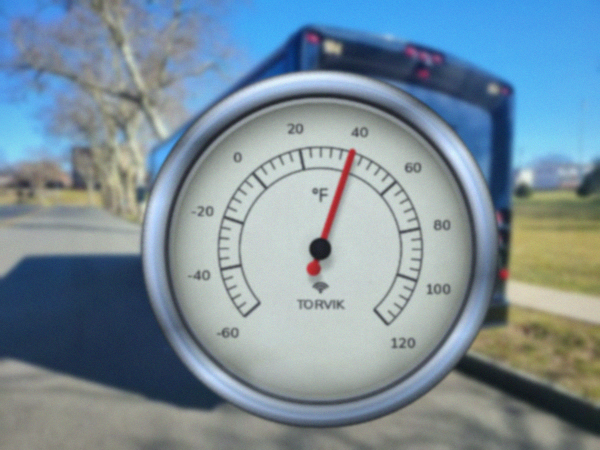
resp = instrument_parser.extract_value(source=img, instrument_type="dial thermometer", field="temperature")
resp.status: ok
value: 40 °F
